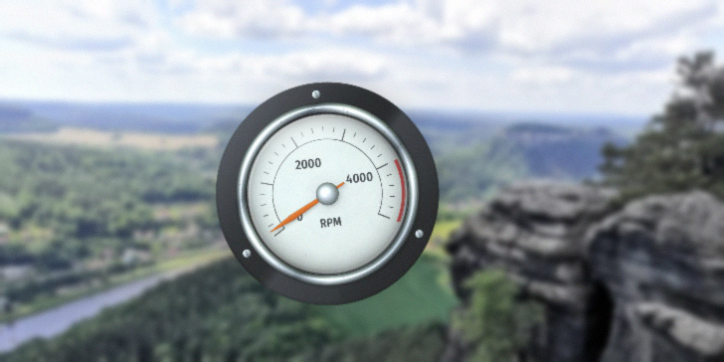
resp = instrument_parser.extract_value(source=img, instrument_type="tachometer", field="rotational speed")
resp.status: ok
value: 100 rpm
